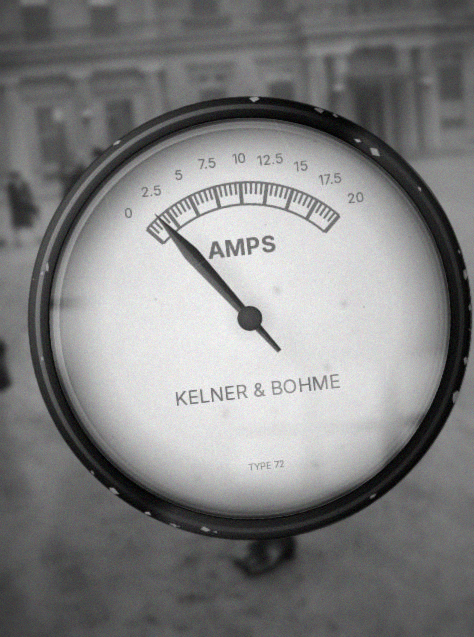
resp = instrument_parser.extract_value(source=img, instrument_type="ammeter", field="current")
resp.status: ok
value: 1.5 A
